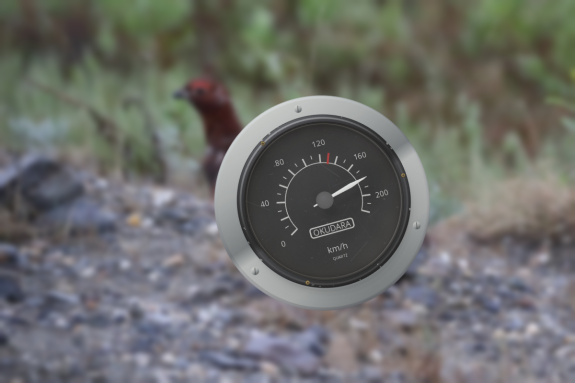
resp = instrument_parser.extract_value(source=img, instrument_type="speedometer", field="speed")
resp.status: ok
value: 180 km/h
